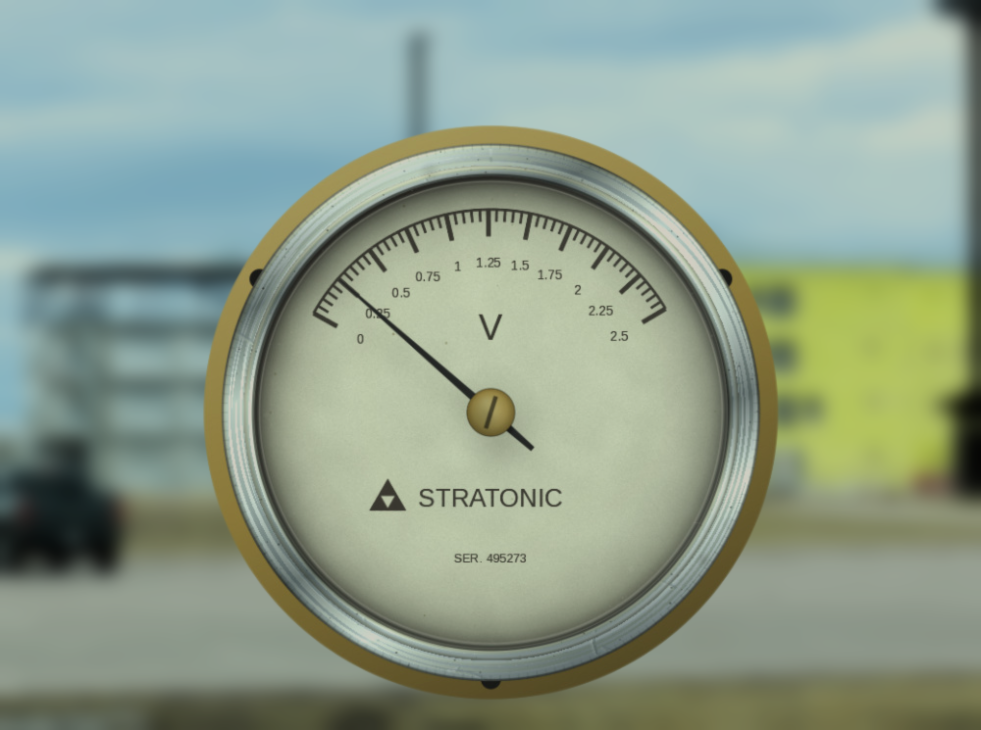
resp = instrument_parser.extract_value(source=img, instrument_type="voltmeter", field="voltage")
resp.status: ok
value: 0.25 V
